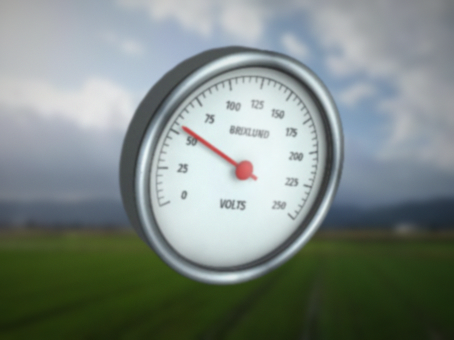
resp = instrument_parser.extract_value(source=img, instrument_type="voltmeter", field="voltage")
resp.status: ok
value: 55 V
